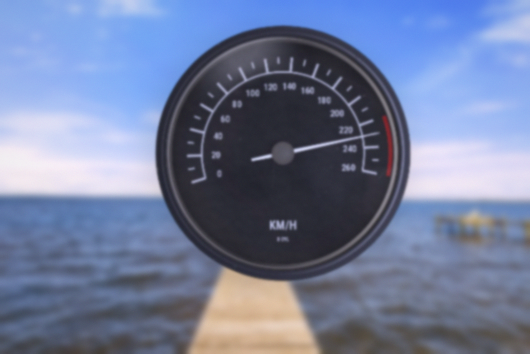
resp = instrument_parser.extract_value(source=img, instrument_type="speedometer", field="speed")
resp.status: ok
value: 230 km/h
